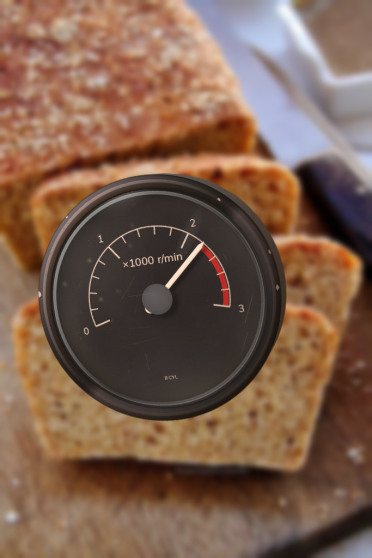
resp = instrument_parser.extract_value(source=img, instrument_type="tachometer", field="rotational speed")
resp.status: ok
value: 2200 rpm
